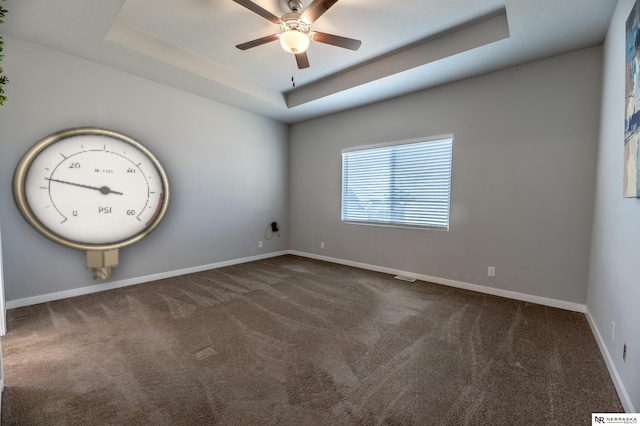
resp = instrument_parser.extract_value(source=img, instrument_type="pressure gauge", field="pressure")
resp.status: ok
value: 12.5 psi
